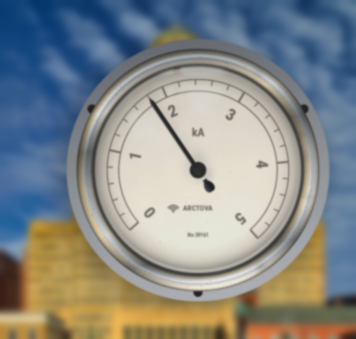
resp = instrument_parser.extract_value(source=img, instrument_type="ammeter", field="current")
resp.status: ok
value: 1.8 kA
